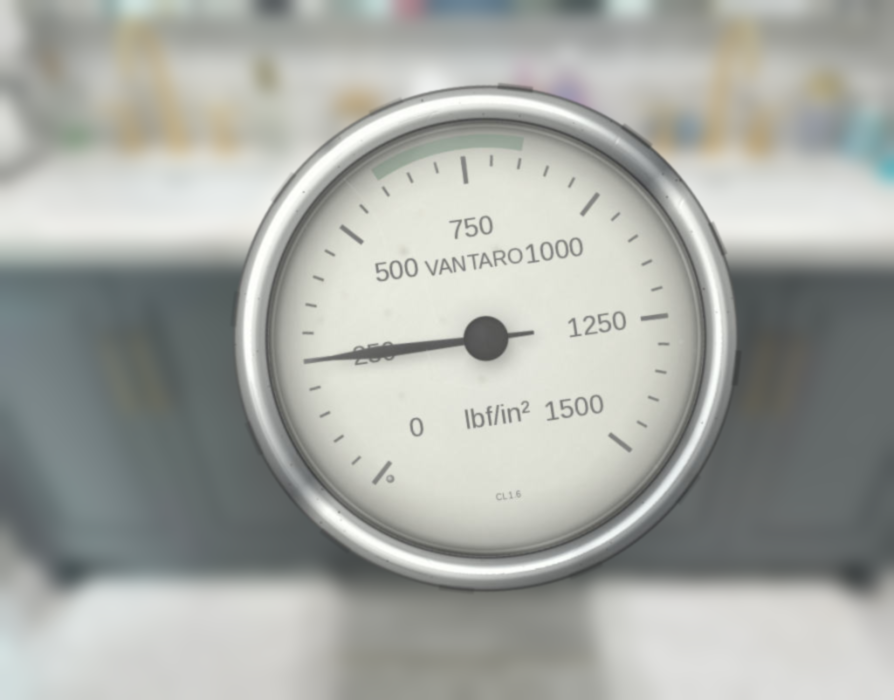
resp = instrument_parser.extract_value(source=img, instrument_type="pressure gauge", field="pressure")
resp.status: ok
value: 250 psi
